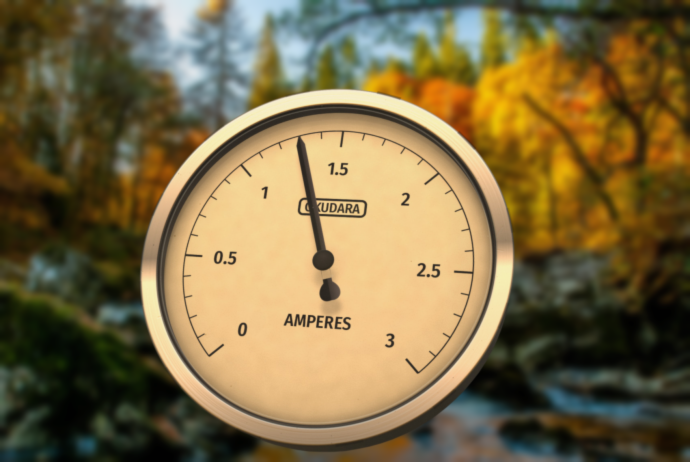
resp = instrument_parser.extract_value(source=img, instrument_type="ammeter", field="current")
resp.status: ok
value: 1.3 A
